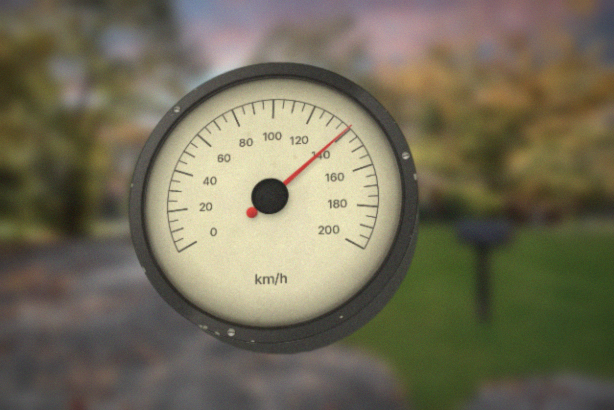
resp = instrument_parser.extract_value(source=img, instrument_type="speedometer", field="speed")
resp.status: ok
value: 140 km/h
